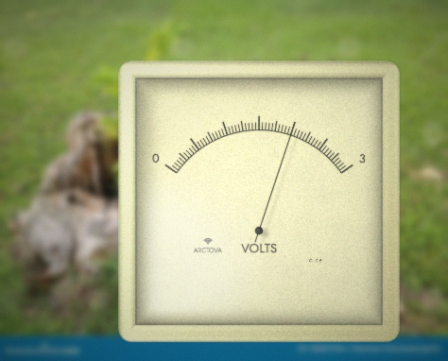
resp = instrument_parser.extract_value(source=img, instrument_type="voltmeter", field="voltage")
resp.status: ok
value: 2 V
